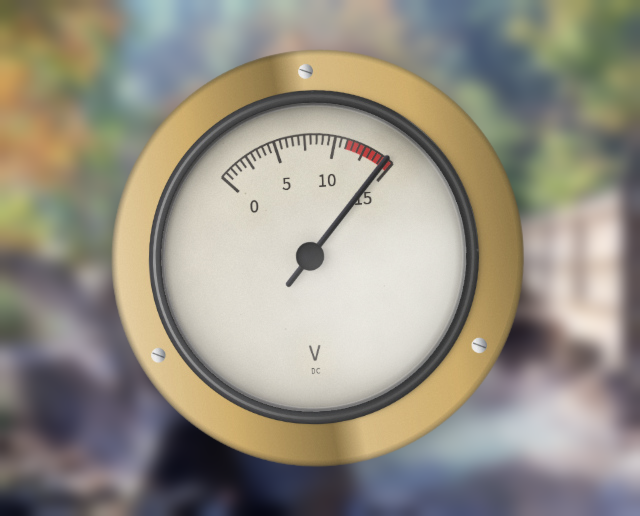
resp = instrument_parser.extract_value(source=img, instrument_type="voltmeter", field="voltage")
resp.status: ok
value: 14.5 V
